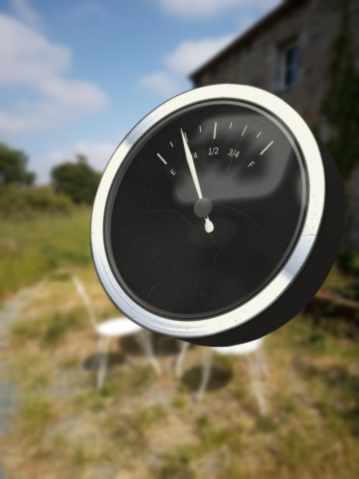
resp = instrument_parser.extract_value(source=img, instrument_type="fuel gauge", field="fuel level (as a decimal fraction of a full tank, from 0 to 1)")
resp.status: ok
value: 0.25
